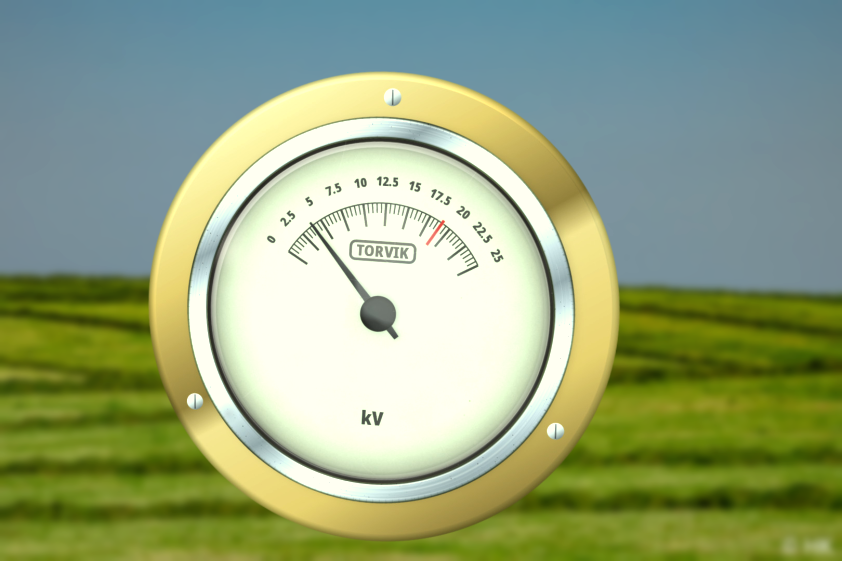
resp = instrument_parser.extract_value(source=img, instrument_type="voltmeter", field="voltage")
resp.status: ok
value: 4 kV
